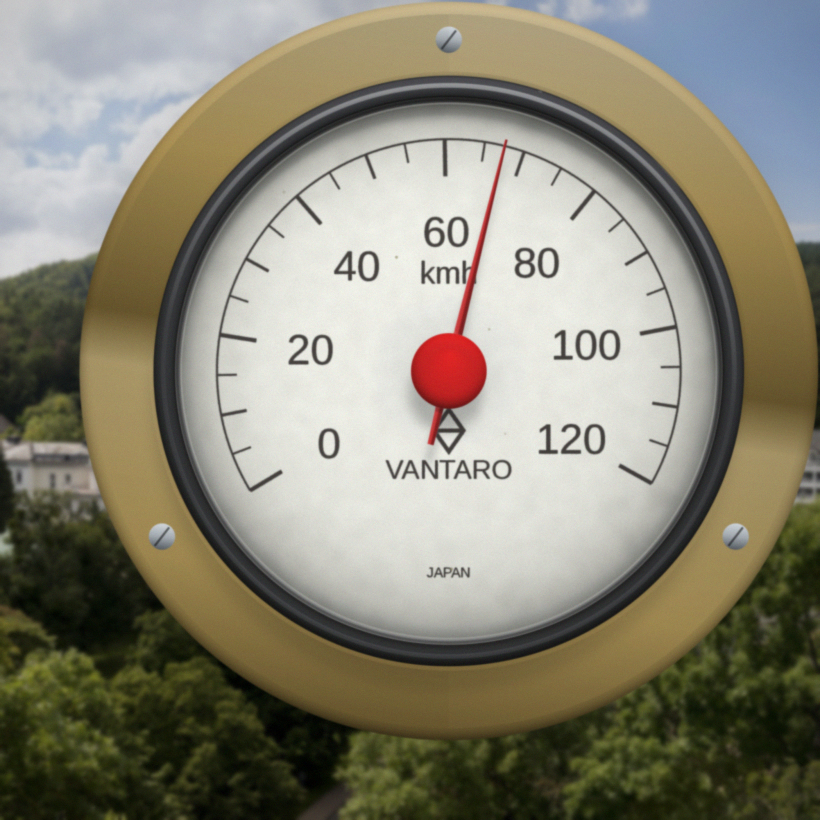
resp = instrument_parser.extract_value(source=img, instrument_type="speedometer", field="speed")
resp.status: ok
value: 67.5 km/h
